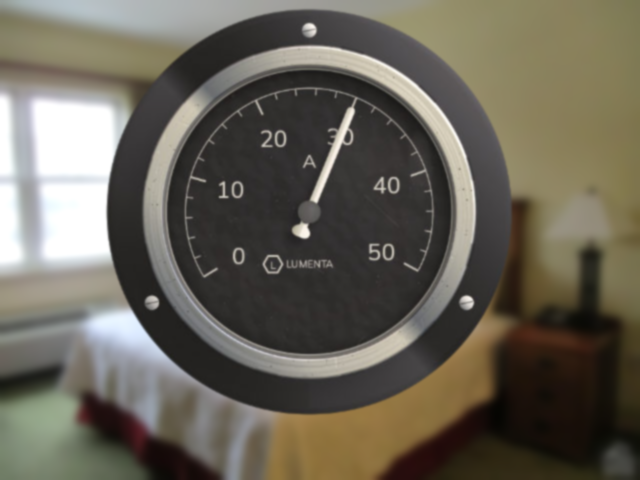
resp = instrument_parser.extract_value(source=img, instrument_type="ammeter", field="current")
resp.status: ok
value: 30 A
